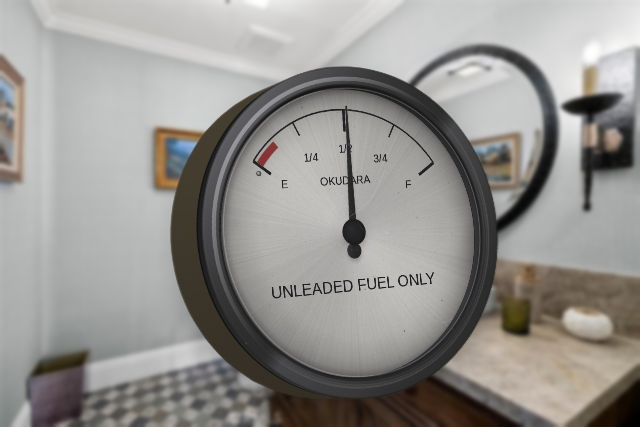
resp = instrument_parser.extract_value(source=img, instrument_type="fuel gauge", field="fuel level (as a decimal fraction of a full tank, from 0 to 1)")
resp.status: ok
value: 0.5
